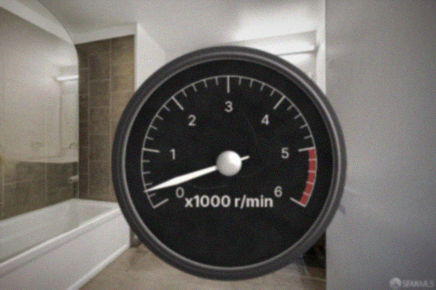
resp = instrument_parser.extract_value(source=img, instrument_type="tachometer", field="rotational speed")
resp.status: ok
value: 300 rpm
